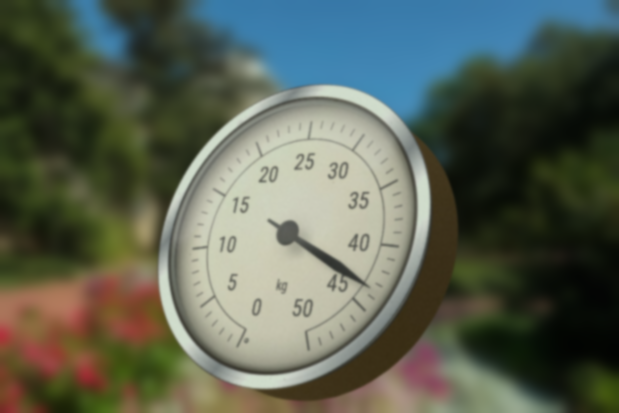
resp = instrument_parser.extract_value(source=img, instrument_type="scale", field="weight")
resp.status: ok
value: 43.5 kg
